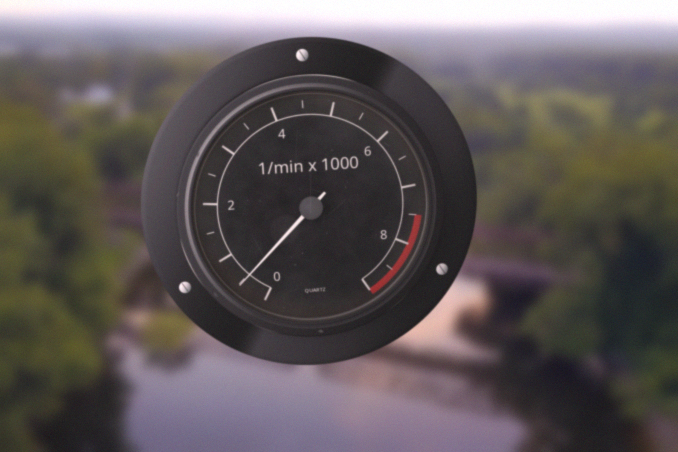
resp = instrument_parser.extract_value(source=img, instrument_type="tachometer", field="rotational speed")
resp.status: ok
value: 500 rpm
